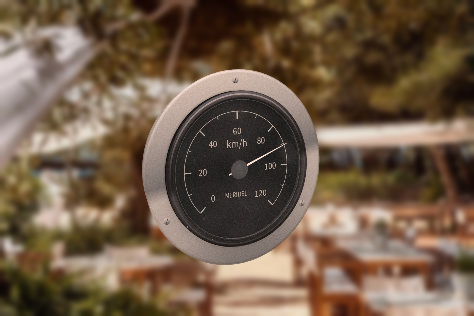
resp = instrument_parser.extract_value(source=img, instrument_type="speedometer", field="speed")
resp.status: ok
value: 90 km/h
